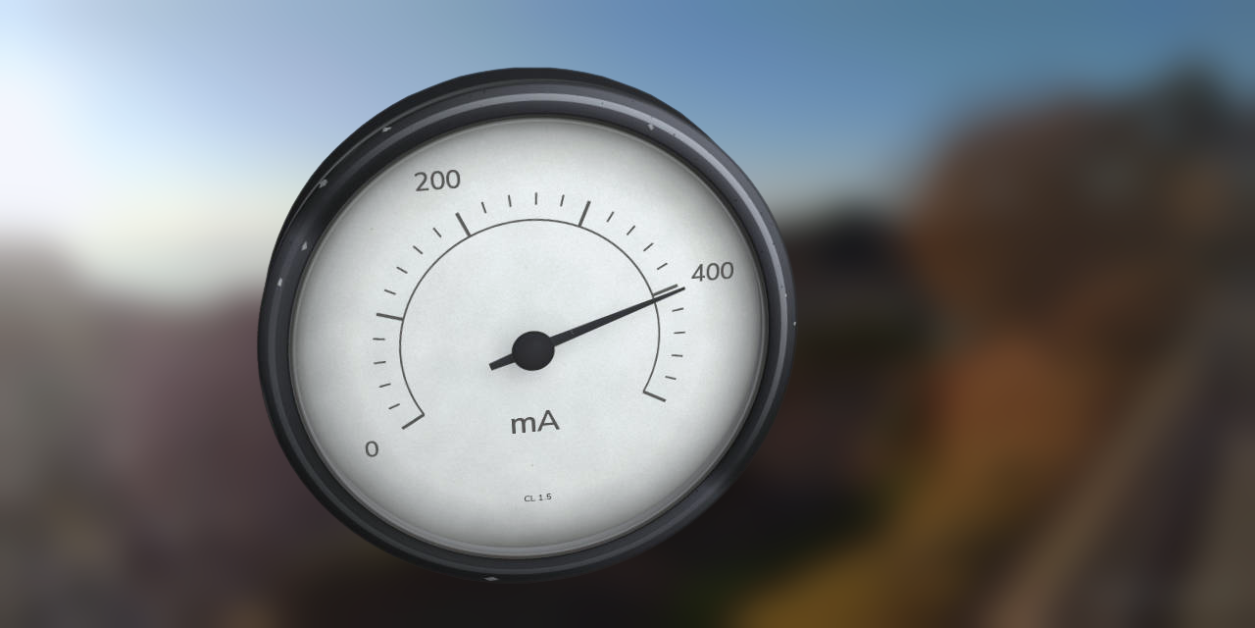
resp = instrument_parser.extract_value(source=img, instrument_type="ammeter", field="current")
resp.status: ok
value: 400 mA
